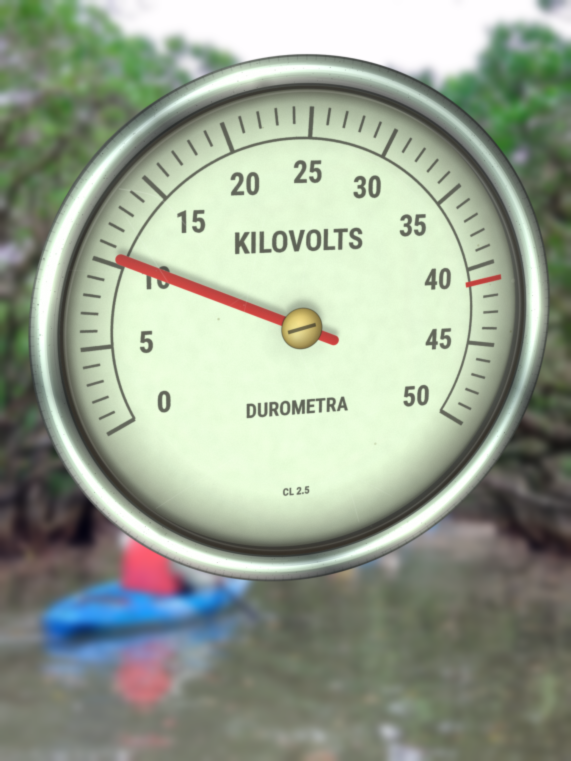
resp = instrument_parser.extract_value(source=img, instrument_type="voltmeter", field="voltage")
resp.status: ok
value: 10.5 kV
